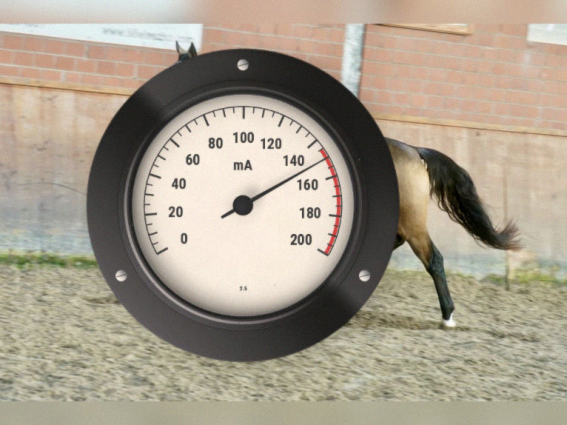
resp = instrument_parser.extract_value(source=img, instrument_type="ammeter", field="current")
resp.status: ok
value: 150 mA
